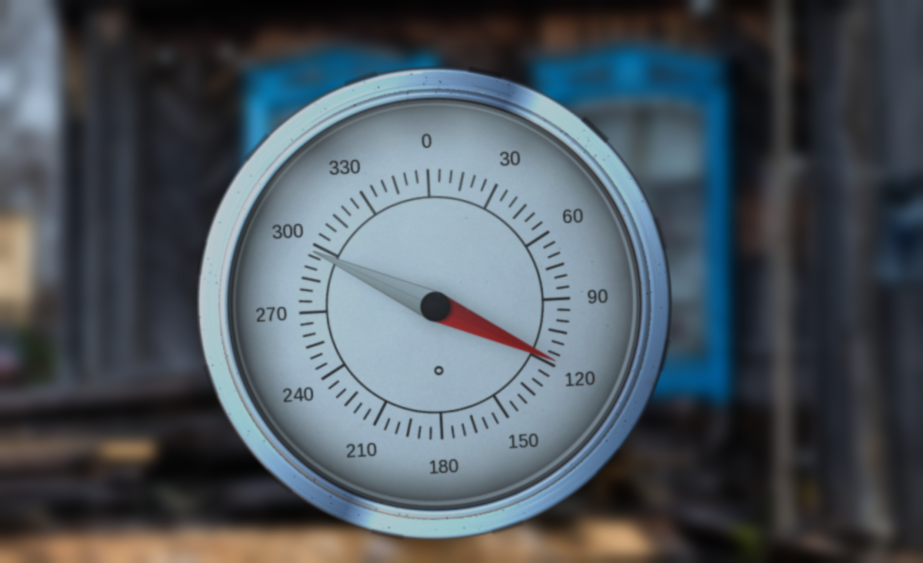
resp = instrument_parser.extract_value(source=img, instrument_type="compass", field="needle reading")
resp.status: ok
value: 117.5 °
